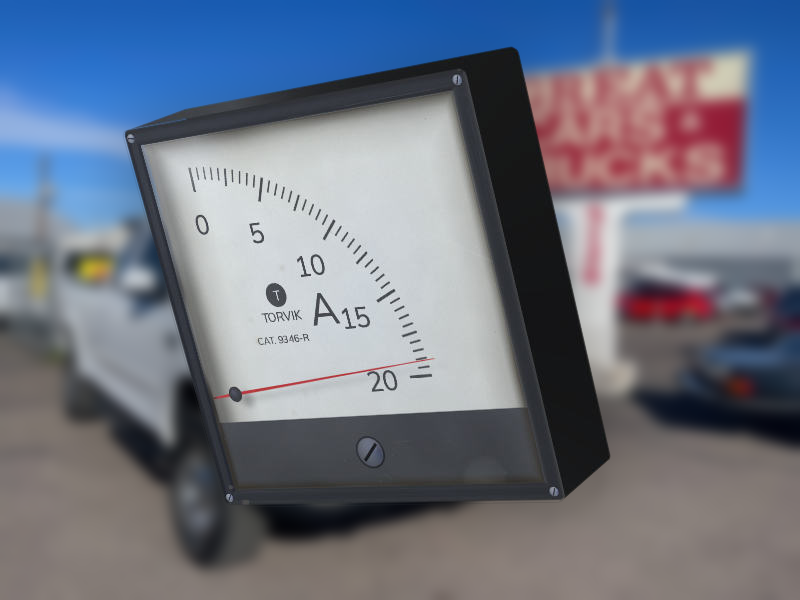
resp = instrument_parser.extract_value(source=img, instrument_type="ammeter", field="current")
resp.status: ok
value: 19 A
